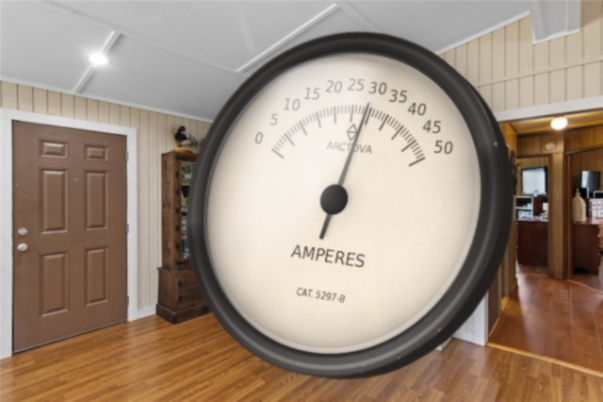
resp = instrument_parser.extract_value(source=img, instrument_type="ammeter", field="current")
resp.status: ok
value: 30 A
